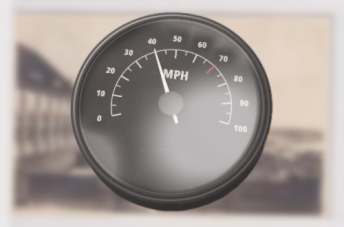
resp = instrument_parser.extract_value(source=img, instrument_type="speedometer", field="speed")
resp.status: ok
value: 40 mph
